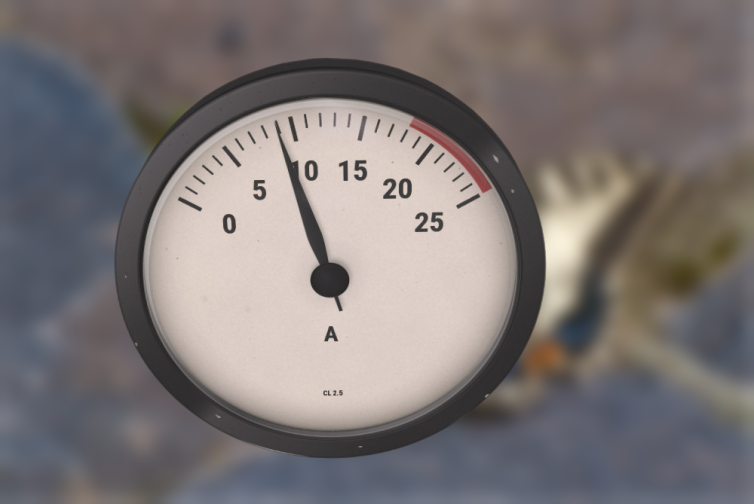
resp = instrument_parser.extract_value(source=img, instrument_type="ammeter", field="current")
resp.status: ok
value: 9 A
